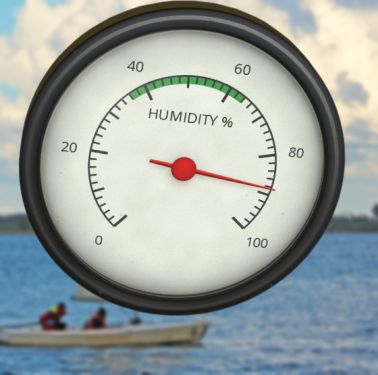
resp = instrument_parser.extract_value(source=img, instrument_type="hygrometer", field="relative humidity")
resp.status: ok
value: 88 %
